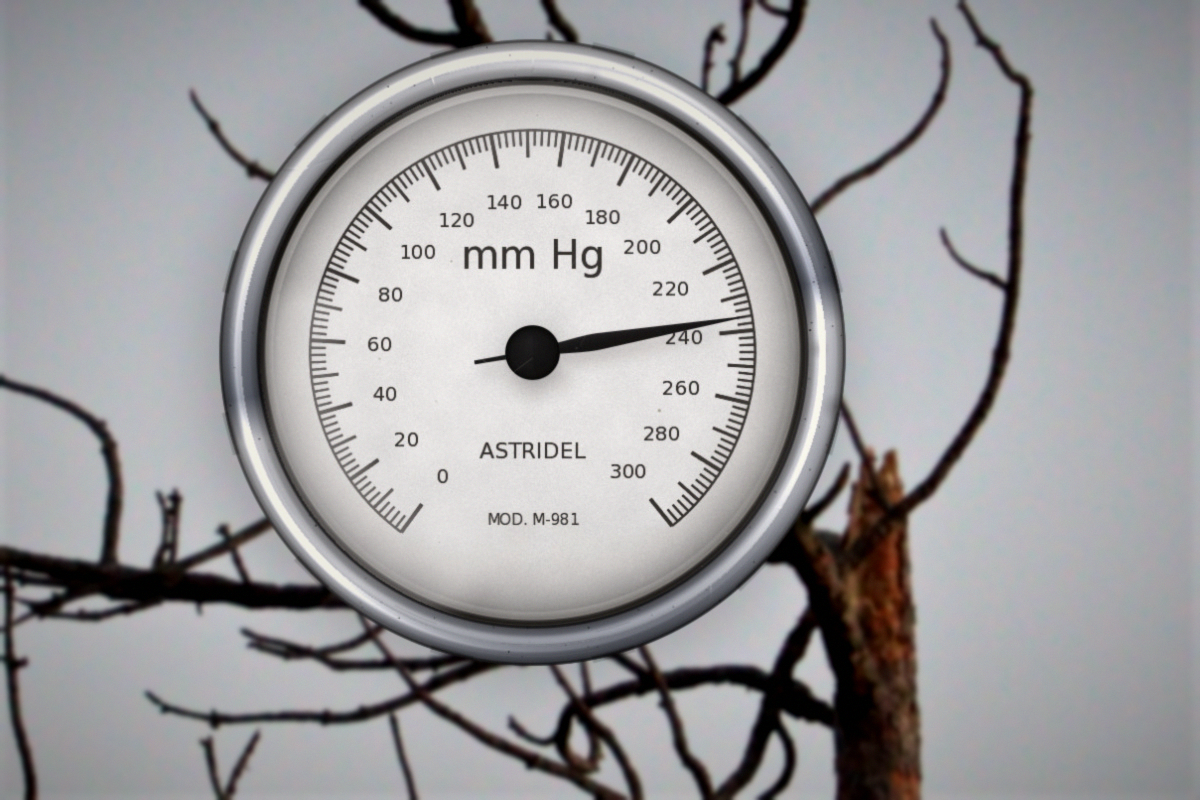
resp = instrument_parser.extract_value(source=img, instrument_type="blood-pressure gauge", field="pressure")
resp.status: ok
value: 236 mmHg
